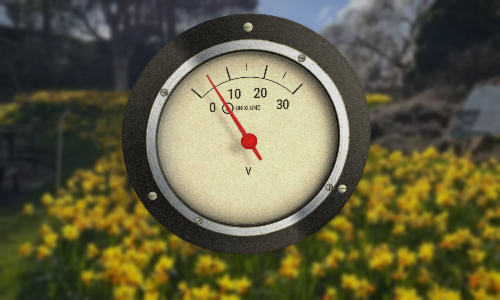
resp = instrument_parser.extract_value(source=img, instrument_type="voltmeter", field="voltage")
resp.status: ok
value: 5 V
